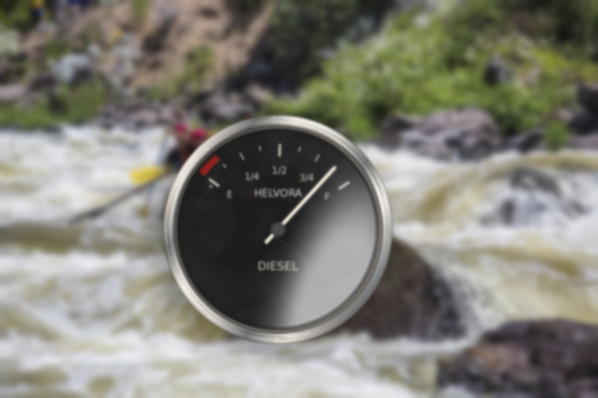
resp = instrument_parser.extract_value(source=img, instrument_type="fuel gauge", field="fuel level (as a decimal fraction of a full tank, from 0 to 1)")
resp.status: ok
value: 0.875
